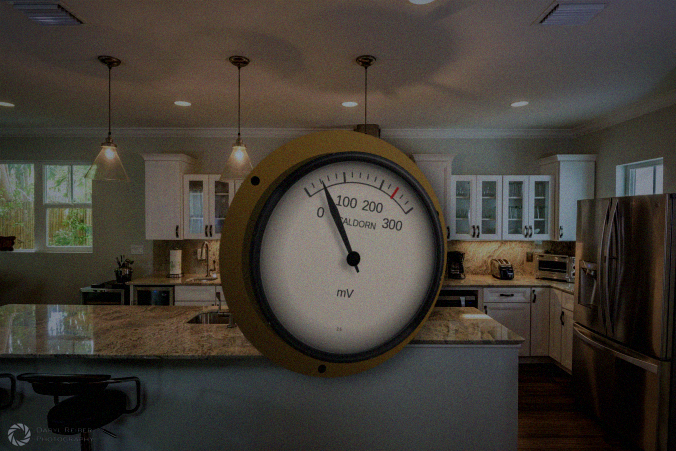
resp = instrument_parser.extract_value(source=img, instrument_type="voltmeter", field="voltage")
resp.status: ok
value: 40 mV
